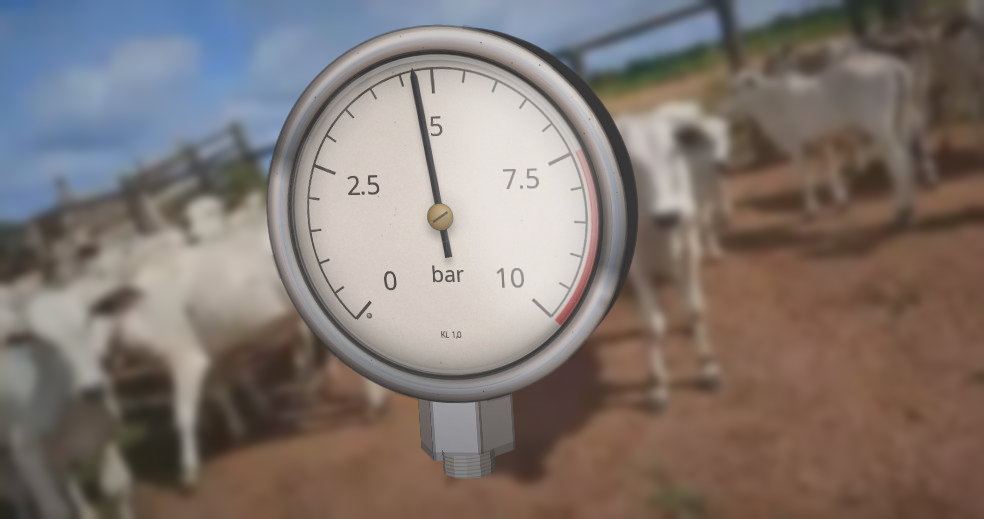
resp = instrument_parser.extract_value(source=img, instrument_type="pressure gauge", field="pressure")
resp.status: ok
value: 4.75 bar
